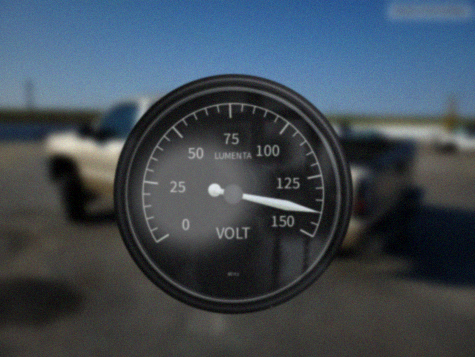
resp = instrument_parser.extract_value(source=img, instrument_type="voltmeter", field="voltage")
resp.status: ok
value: 140 V
